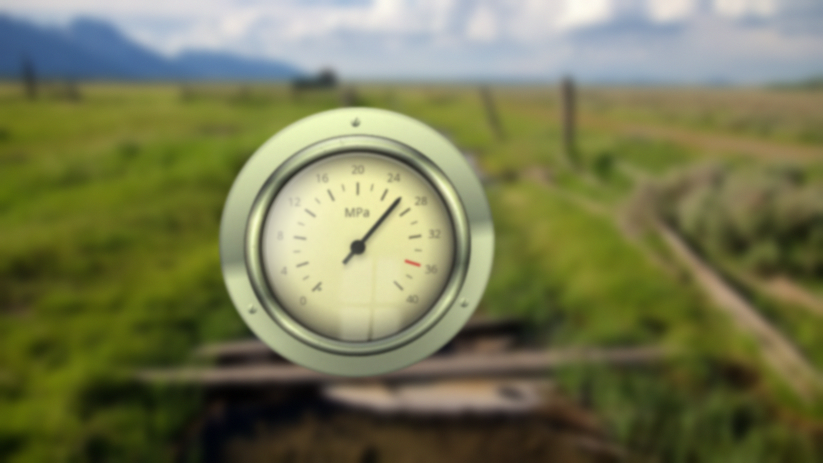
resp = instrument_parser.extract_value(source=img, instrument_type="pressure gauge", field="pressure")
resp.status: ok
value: 26 MPa
